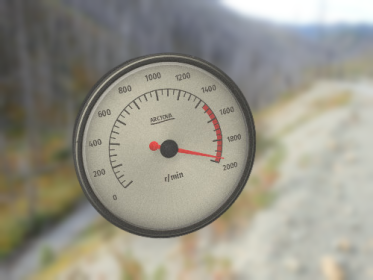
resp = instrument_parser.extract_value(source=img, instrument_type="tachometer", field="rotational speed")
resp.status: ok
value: 1950 rpm
